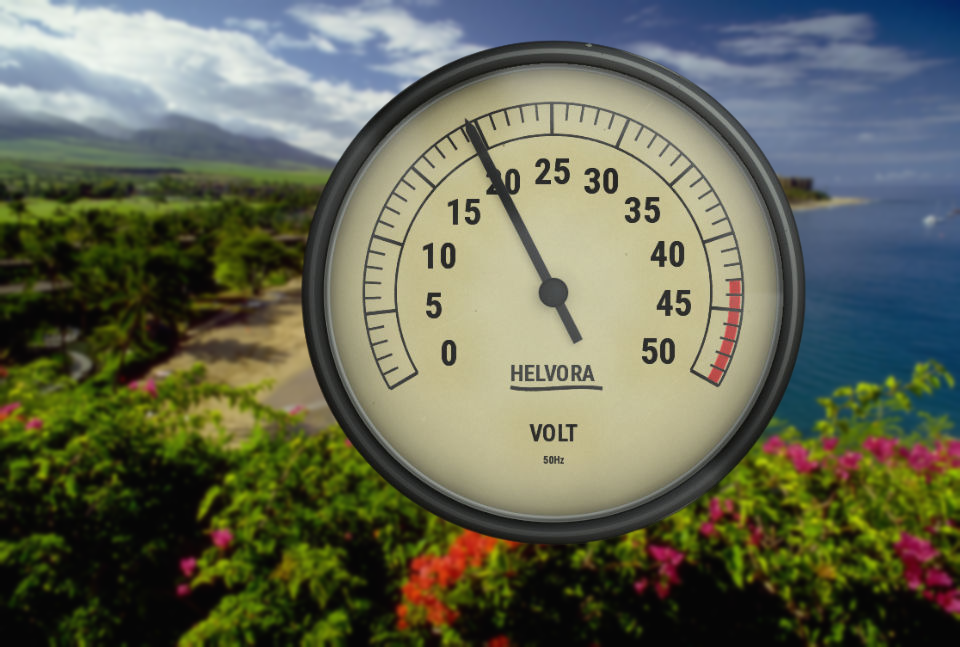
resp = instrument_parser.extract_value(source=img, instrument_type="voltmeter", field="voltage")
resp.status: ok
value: 19.5 V
